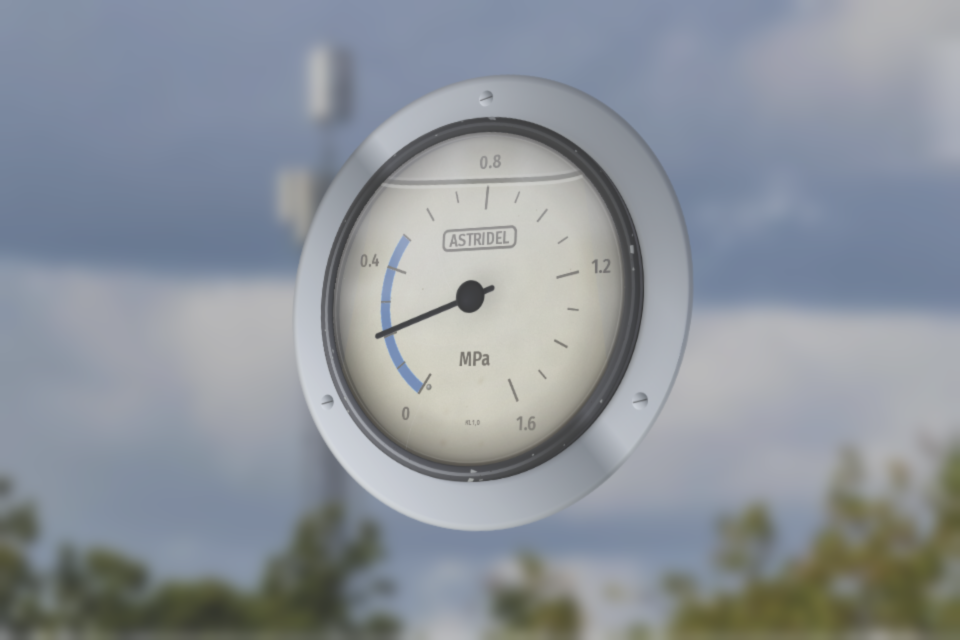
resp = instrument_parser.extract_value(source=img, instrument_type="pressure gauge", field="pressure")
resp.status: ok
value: 0.2 MPa
